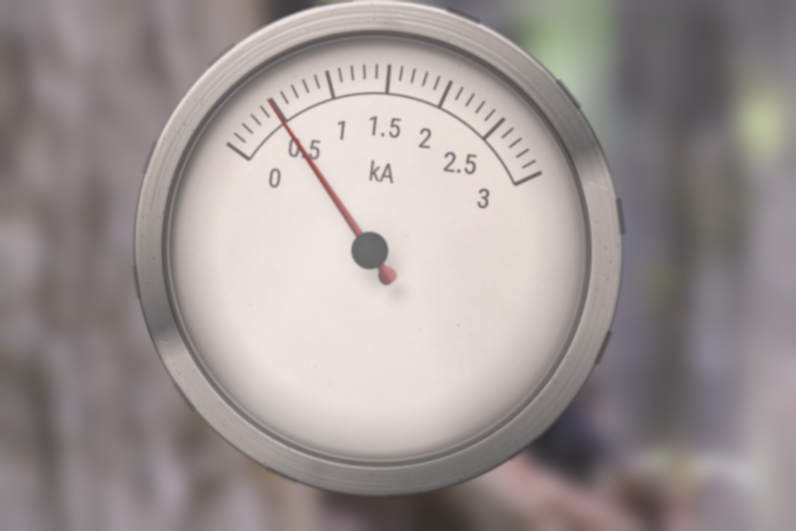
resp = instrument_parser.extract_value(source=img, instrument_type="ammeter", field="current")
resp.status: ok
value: 0.5 kA
